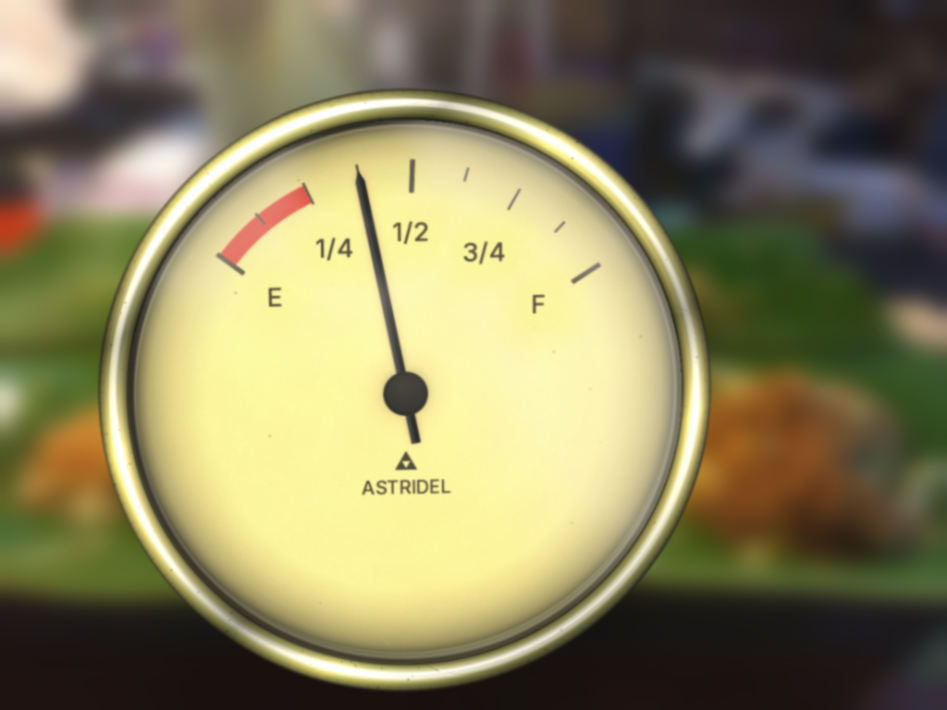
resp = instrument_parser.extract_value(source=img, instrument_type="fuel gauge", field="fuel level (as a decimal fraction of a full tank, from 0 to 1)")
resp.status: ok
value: 0.375
